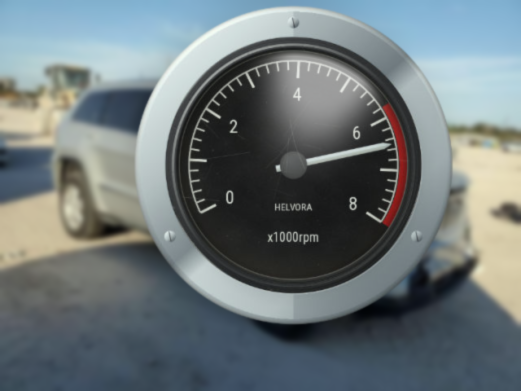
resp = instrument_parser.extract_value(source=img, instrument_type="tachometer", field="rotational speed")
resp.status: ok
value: 6500 rpm
